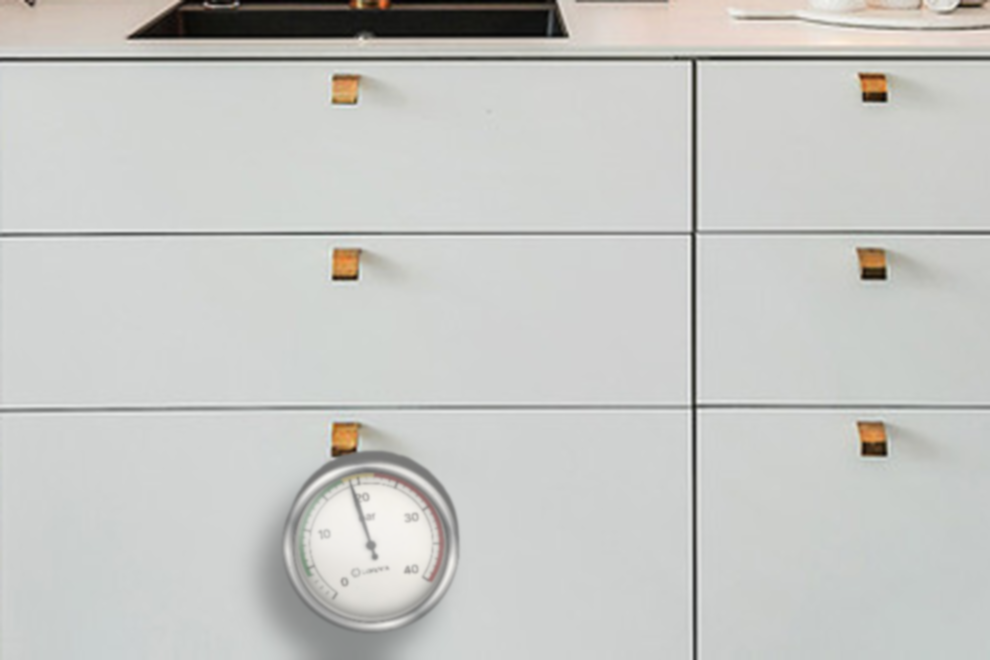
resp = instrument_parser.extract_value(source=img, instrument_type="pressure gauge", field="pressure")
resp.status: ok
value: 19 bar
